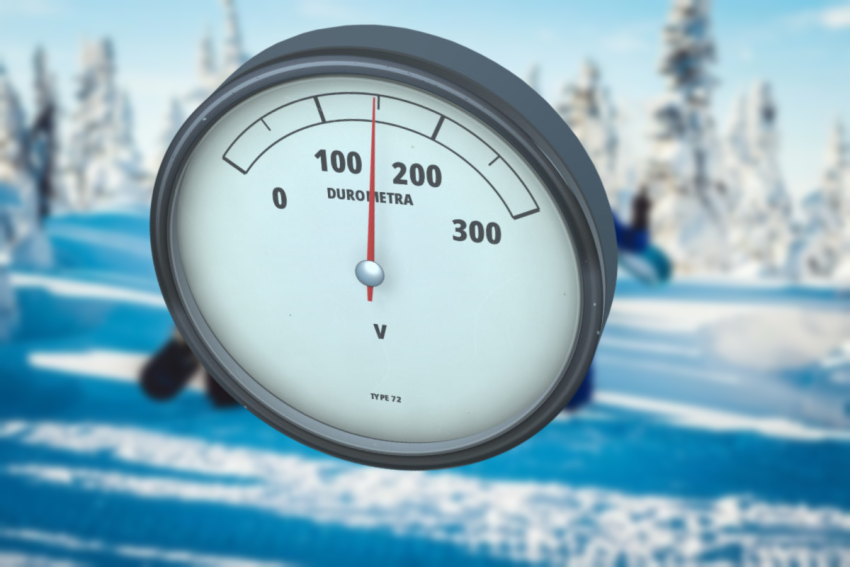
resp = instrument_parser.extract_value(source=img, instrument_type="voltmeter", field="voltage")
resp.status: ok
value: 150 V
